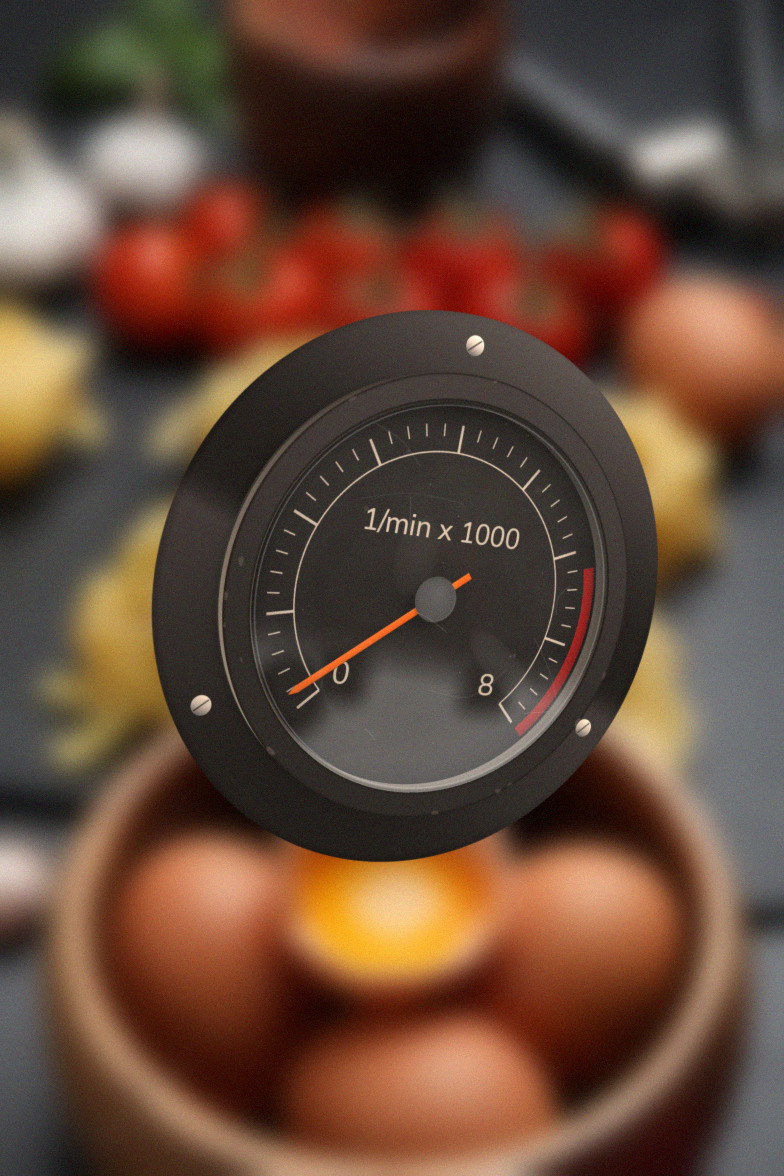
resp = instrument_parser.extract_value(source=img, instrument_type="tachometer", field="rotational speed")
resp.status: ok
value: 200 rpm
